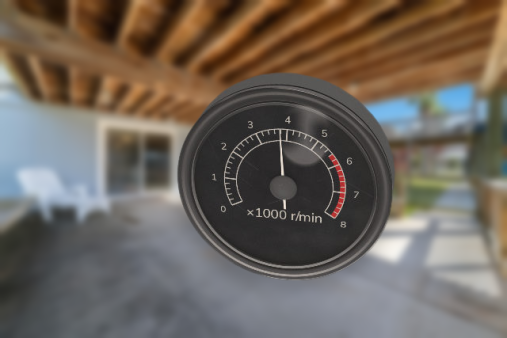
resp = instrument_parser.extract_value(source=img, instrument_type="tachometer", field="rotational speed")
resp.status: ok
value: 3800 rpm
